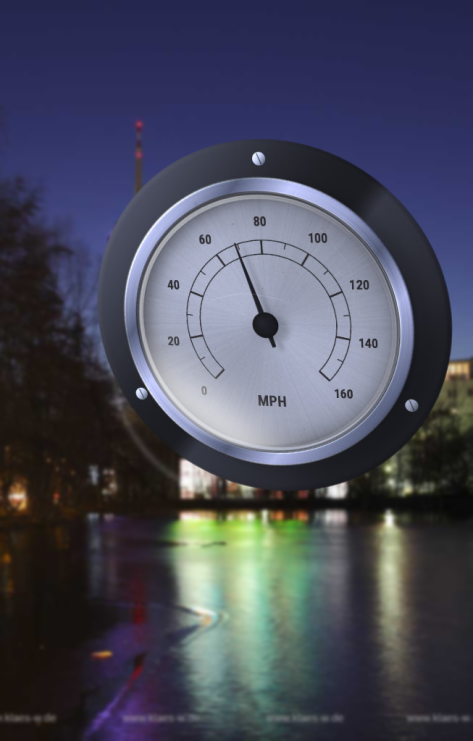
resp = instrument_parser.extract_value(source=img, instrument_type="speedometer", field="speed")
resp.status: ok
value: 70 mph
